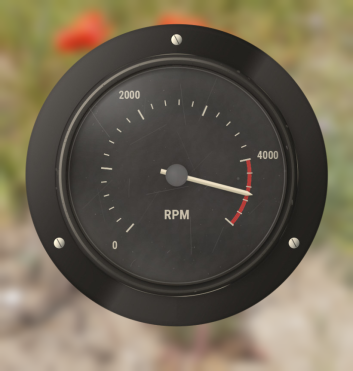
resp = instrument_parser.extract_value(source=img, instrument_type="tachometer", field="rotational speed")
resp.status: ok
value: 4500 rpm
